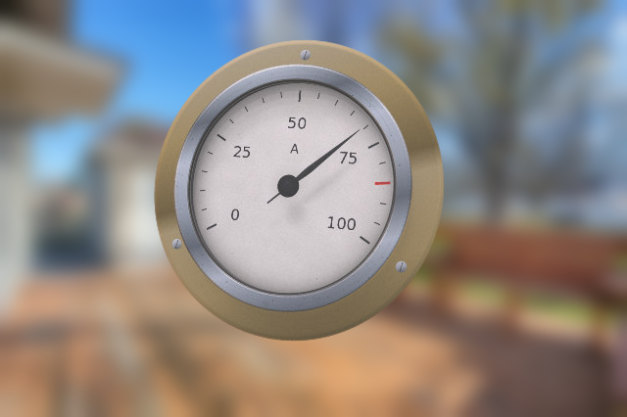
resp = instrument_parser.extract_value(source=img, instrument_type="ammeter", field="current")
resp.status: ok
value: 70 A
